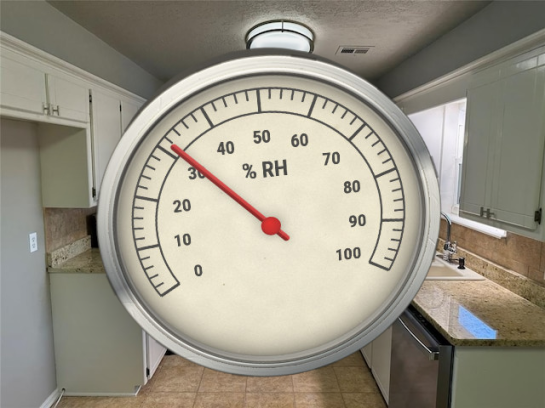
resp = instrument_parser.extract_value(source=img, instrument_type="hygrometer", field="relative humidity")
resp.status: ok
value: 32 %
